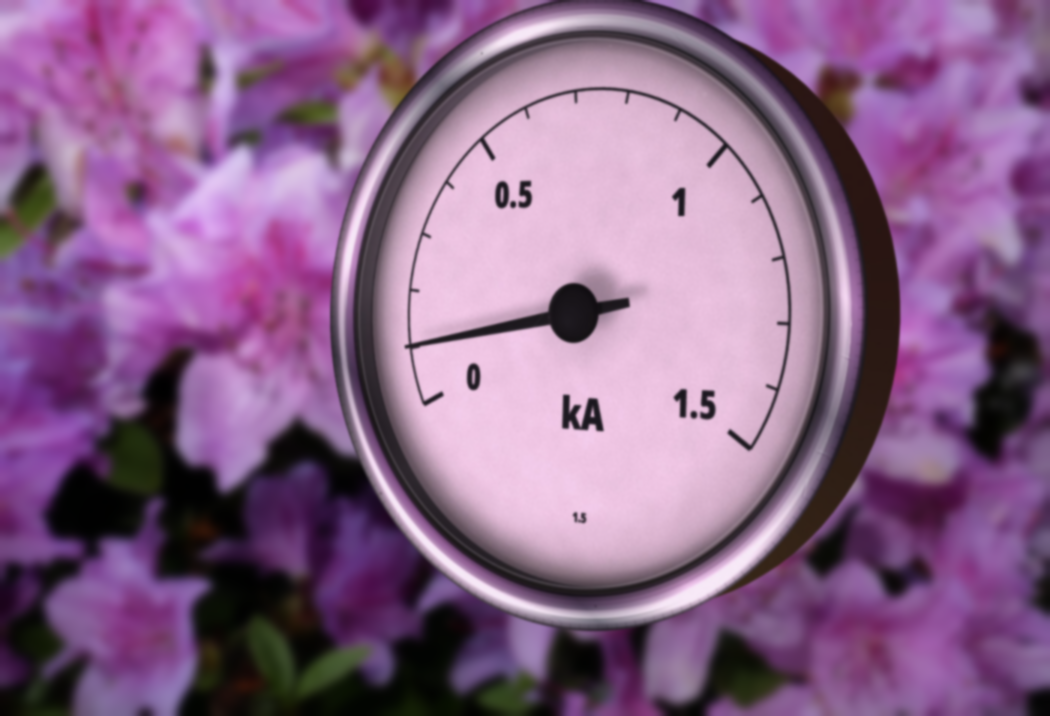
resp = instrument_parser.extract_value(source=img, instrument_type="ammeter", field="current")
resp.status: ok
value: 0.1 kA
